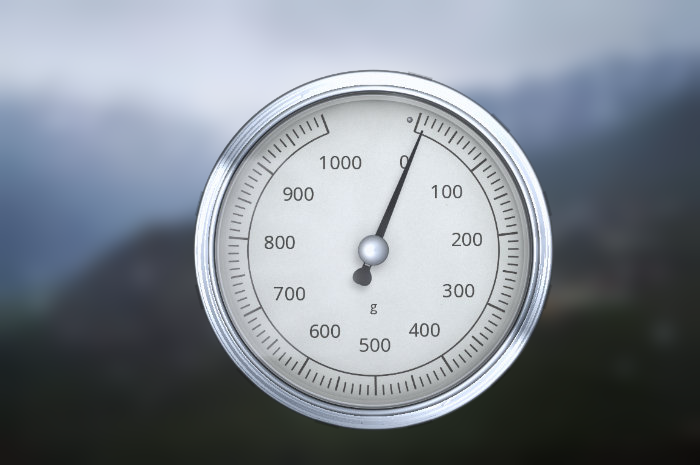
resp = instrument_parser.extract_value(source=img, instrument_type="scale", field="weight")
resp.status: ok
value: 10 g
